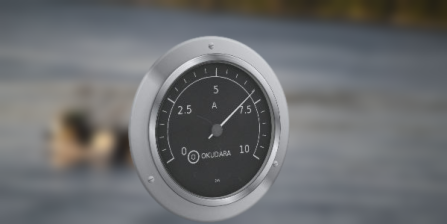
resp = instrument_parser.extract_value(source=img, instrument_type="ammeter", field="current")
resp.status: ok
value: 7 A
